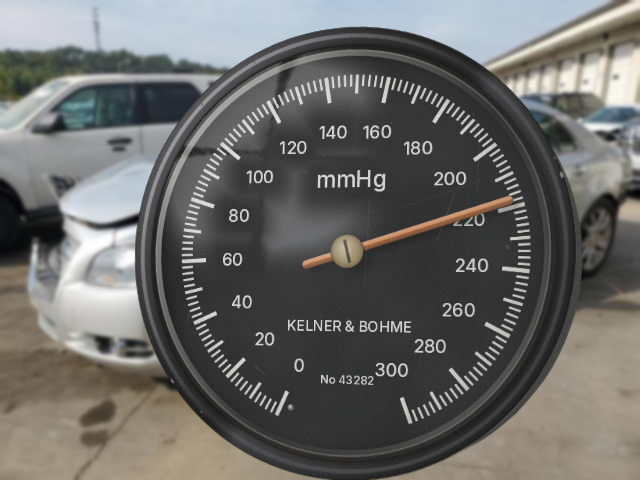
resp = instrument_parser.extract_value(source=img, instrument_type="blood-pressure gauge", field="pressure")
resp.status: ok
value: 218 mmHg
